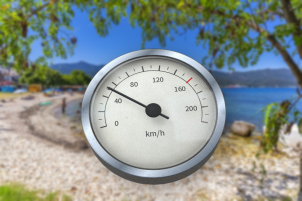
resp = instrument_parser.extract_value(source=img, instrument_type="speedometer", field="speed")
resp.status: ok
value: 50 km/h
